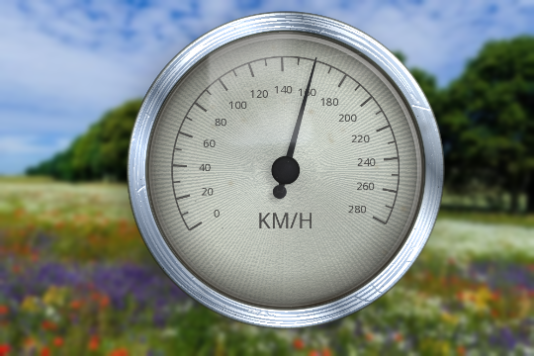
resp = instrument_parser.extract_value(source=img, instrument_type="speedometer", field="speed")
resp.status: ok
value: 160 km/h
